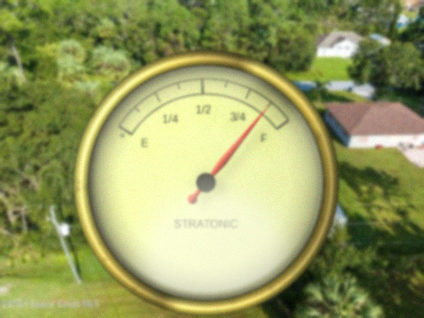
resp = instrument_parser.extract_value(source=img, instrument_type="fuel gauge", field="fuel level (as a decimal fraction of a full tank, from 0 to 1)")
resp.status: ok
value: 0.875
